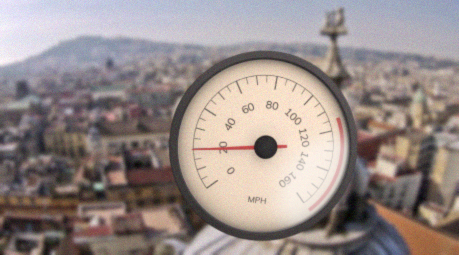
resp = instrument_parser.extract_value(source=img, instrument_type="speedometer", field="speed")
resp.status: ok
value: 20 mph
